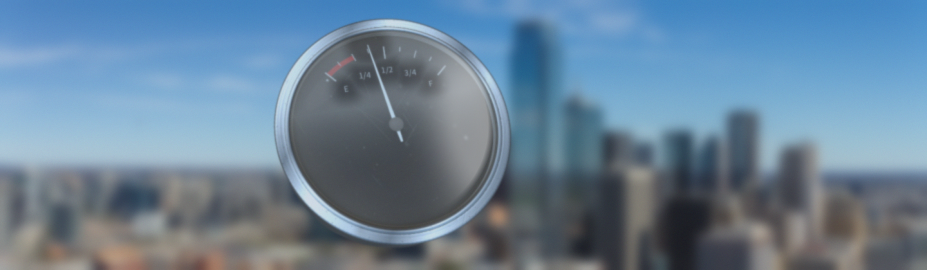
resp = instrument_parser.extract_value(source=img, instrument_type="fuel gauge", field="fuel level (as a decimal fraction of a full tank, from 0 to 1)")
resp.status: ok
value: 0.375
